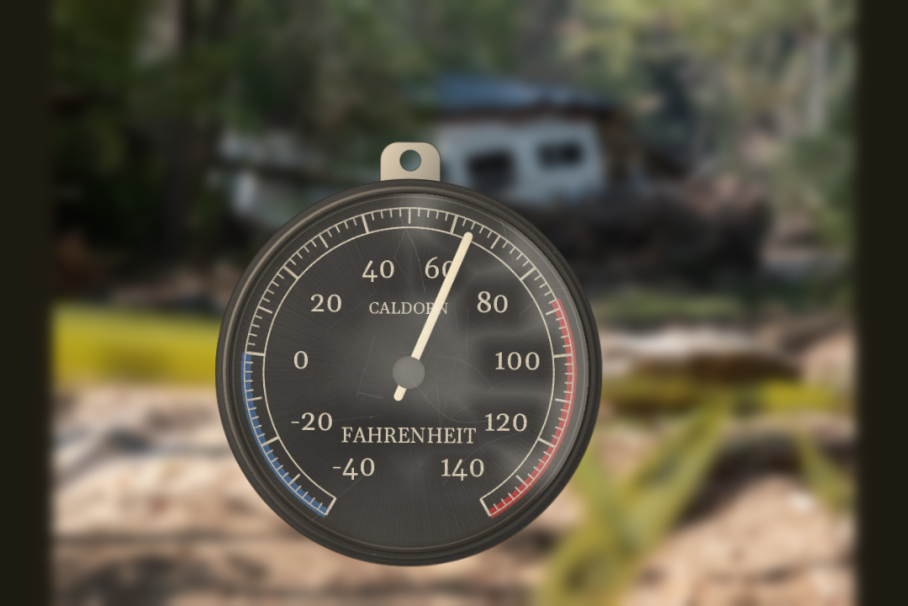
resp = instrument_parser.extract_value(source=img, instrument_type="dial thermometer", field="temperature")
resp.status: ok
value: 64 °F
